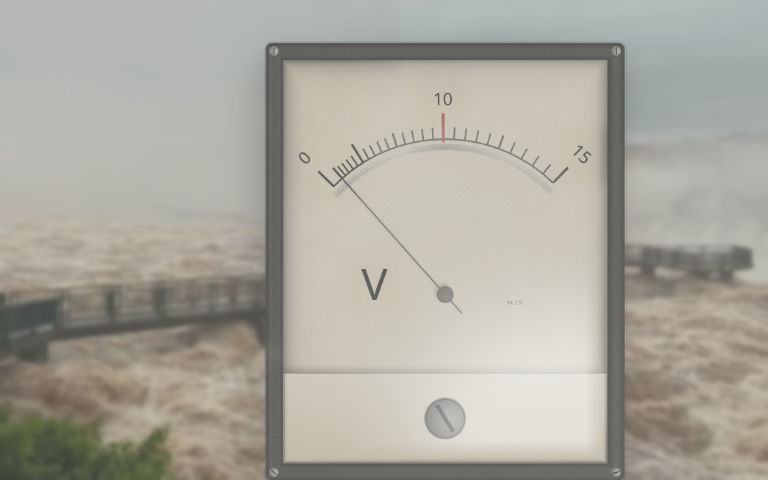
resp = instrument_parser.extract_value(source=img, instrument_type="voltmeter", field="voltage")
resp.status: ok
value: 2.5 V
